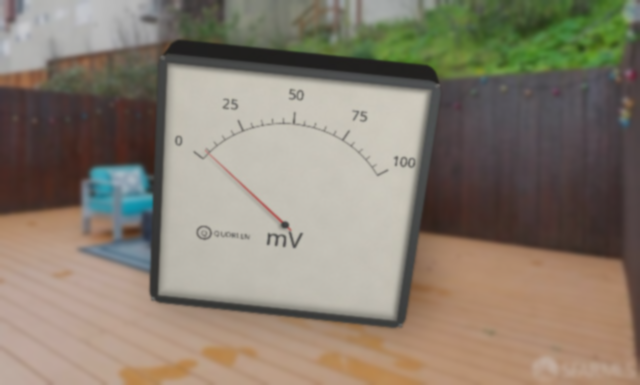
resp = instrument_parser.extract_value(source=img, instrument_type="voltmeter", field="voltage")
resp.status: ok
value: 5 mV
